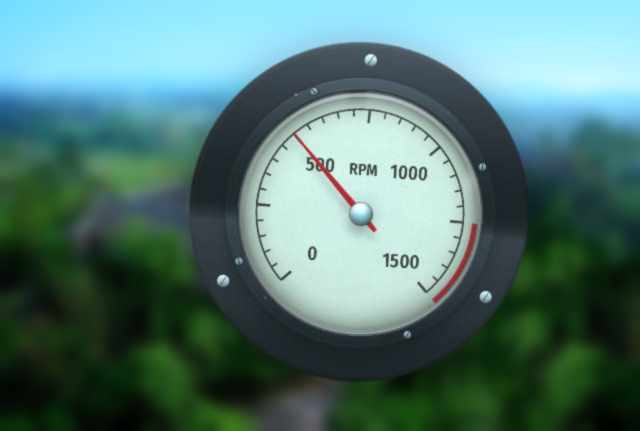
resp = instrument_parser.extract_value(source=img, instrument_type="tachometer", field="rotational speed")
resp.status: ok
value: 500 rpm
